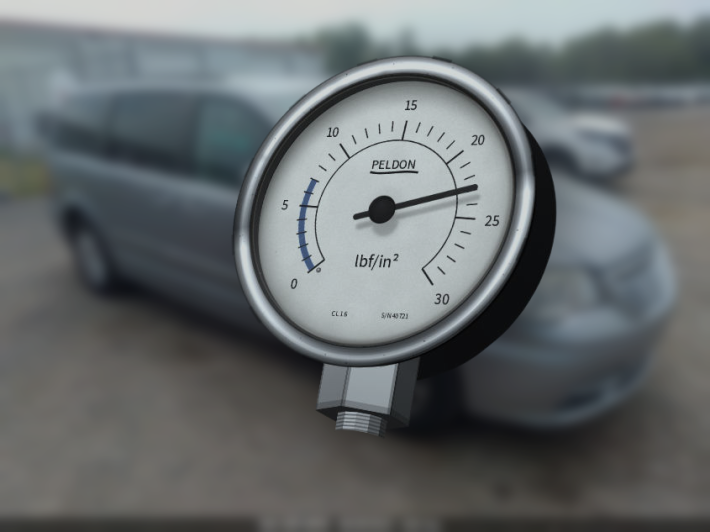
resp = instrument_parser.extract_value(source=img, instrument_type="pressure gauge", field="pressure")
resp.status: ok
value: 23 psi
